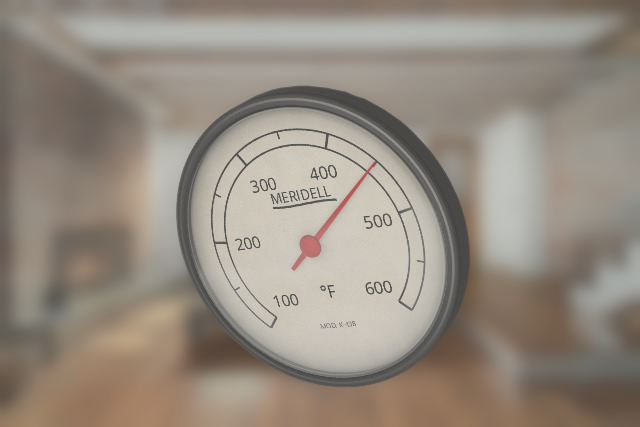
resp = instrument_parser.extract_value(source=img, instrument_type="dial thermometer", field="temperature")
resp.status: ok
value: 450 °F
